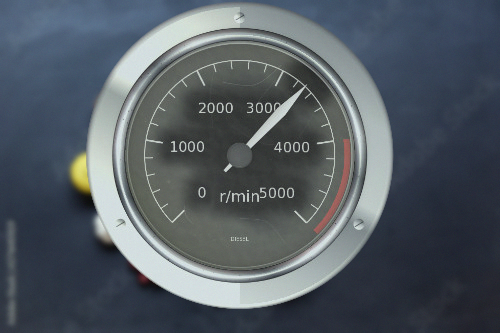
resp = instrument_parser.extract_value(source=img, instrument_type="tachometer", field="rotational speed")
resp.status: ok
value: 3300 rpm
